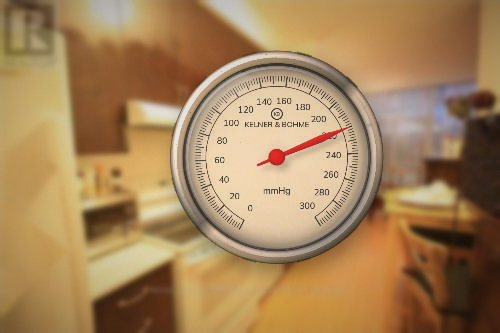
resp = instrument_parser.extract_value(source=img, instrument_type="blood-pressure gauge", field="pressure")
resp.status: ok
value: 220 mmHg
